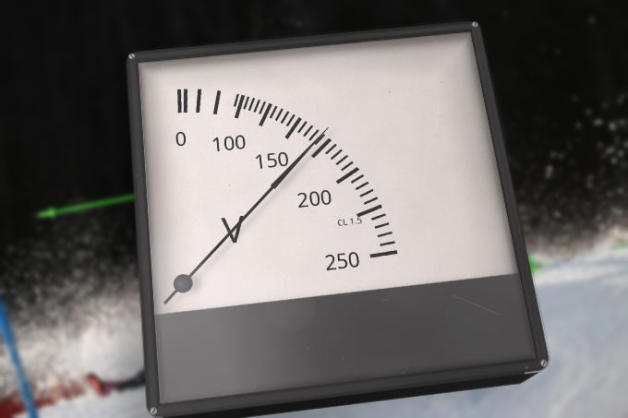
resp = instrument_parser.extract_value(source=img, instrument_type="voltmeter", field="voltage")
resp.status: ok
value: 170 V
